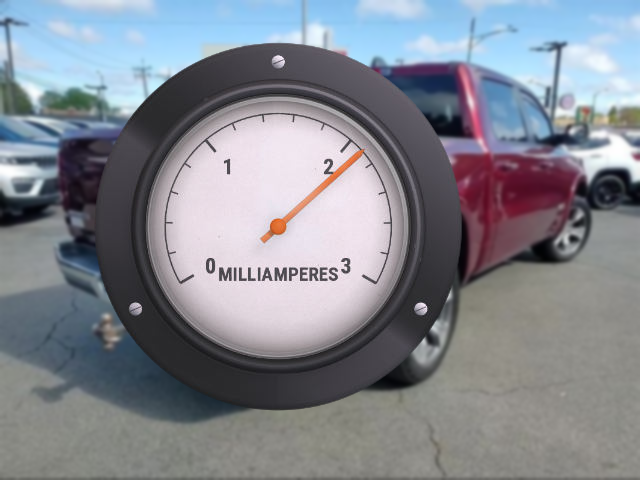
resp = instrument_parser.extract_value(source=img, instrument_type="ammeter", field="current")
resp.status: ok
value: 2.1 mA
